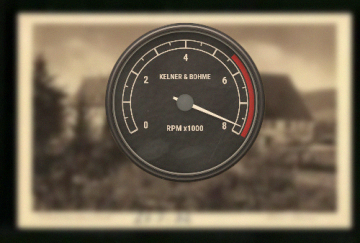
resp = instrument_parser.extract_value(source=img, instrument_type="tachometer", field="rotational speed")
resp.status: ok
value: 7750 rpm
